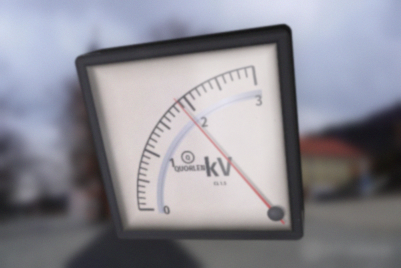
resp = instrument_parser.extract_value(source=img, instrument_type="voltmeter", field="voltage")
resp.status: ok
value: 1.9 kV
